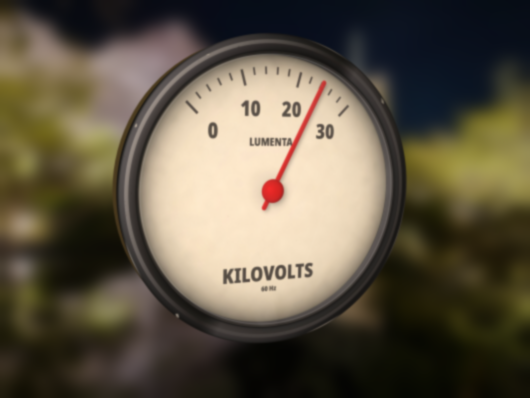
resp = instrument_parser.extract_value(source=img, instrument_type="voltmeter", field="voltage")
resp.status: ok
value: 24 kV
